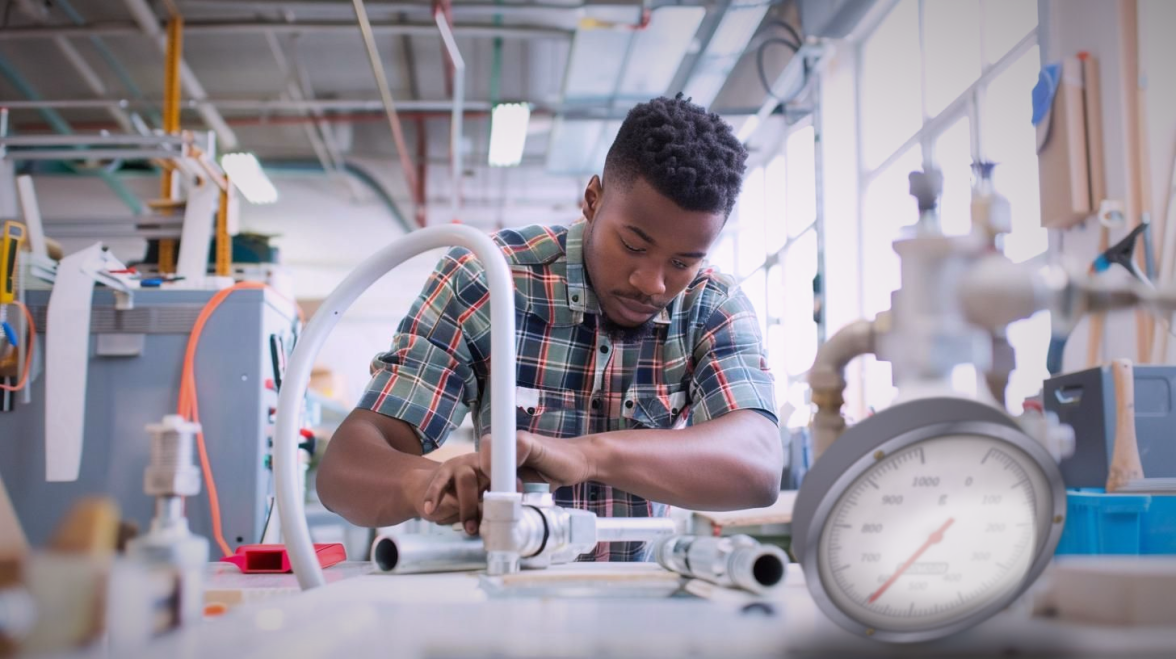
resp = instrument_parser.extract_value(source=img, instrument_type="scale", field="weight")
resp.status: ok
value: 600 g
